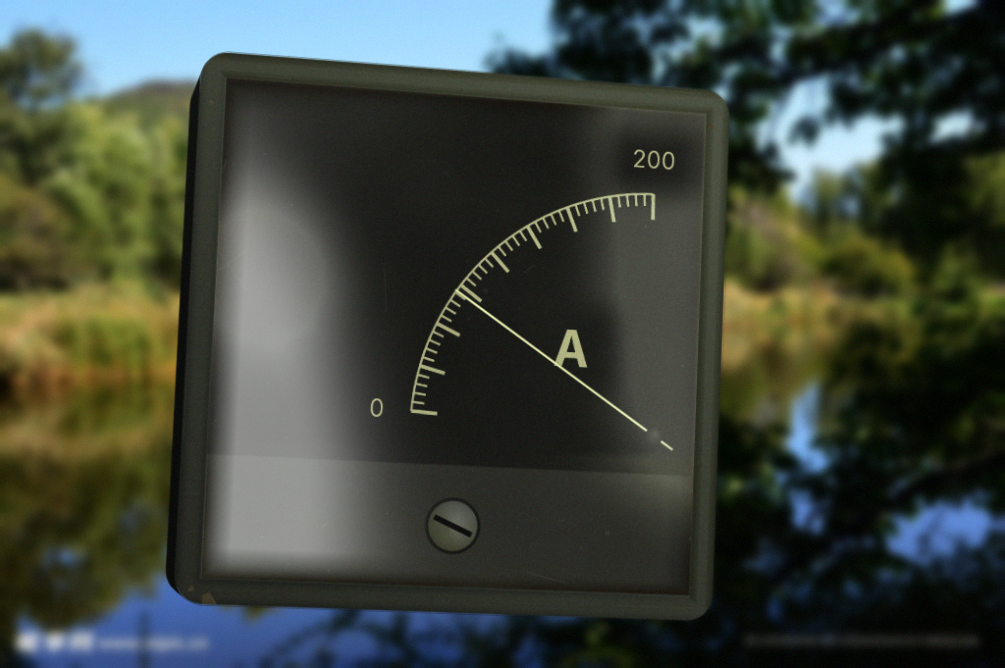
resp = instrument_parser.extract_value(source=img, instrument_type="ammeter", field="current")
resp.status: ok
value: 70 A
